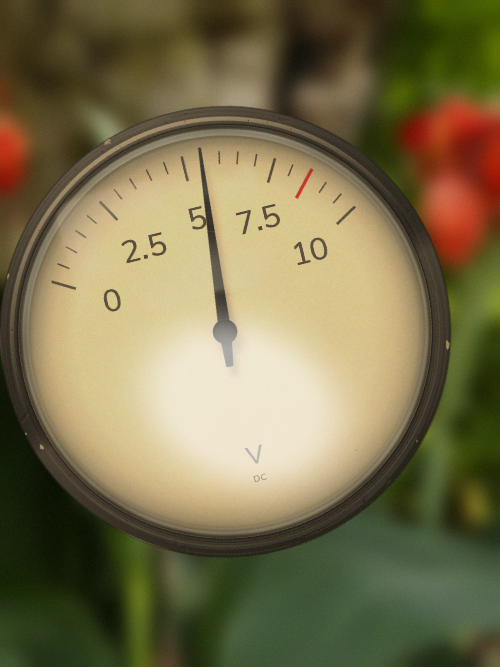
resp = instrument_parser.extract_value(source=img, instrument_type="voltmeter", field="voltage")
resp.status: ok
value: 5.5 V
